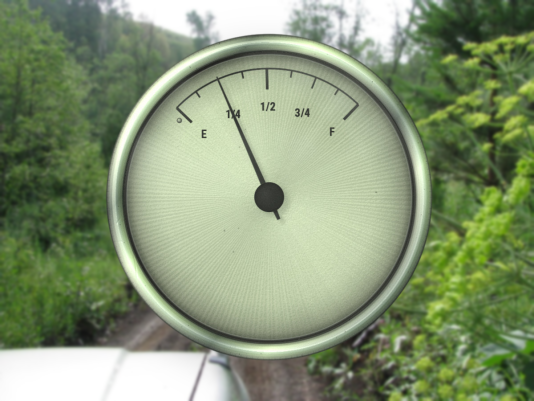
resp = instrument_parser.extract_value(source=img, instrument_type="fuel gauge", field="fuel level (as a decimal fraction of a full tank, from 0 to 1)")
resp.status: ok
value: 0.25
